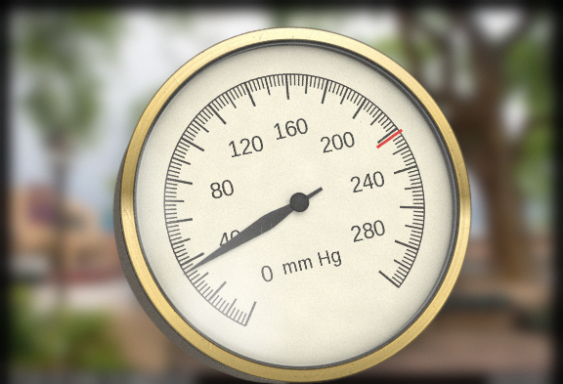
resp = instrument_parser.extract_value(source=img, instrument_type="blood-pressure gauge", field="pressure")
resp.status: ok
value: 36 mmHg
